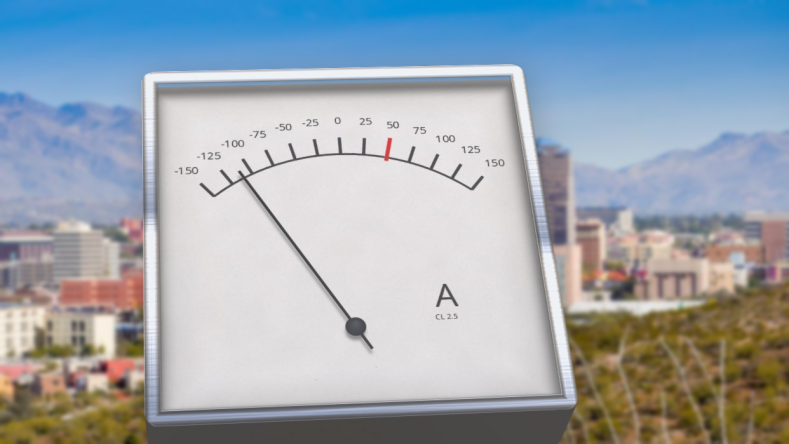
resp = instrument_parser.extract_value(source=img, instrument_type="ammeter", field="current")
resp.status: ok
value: -112.5 A
